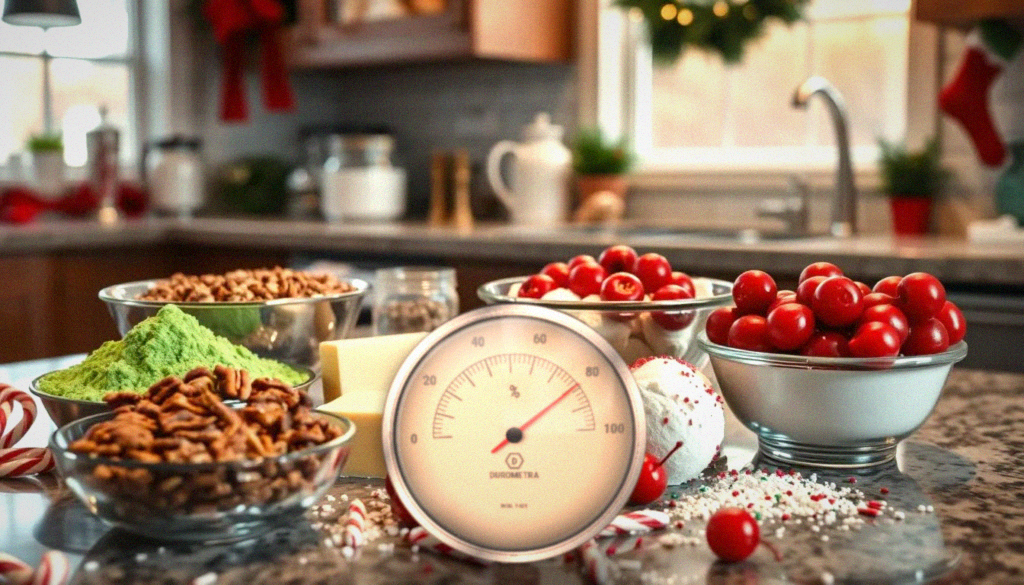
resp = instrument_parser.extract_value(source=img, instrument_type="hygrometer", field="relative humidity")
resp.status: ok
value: 80 %
